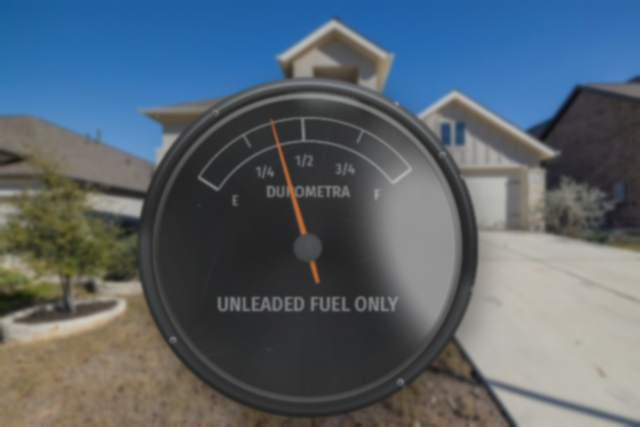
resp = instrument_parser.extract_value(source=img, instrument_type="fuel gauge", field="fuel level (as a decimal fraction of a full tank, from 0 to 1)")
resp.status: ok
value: 0.375
